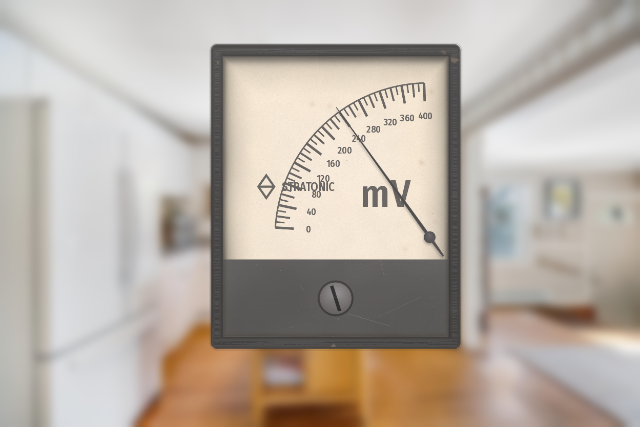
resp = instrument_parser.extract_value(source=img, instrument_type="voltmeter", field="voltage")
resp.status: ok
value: 240 mV
